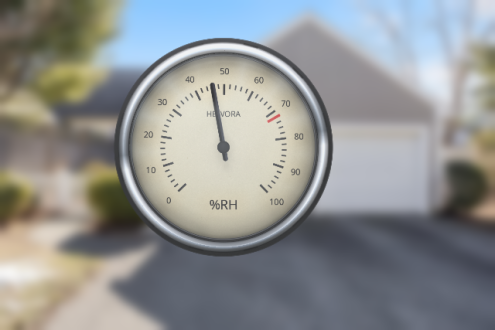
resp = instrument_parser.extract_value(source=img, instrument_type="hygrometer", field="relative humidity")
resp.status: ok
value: 46 %
